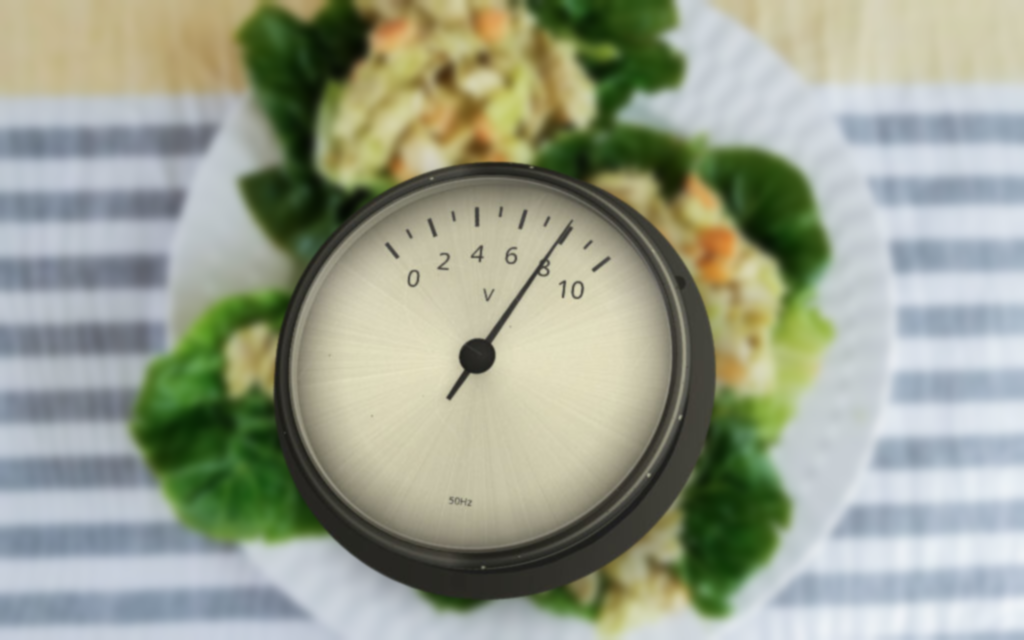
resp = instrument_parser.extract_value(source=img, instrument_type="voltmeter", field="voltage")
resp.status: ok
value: 8 V
